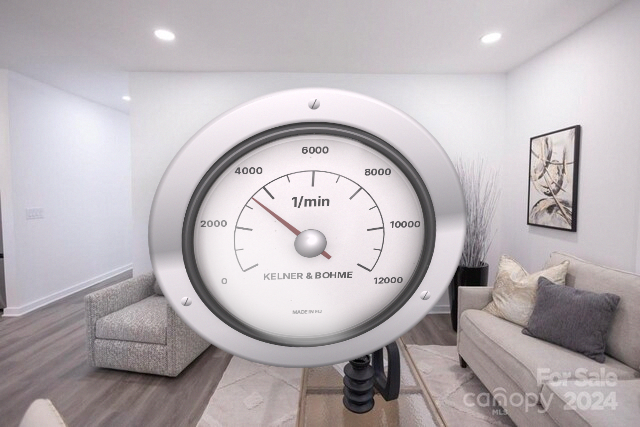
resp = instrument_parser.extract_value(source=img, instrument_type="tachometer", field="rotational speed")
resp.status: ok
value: 3500 rpm
